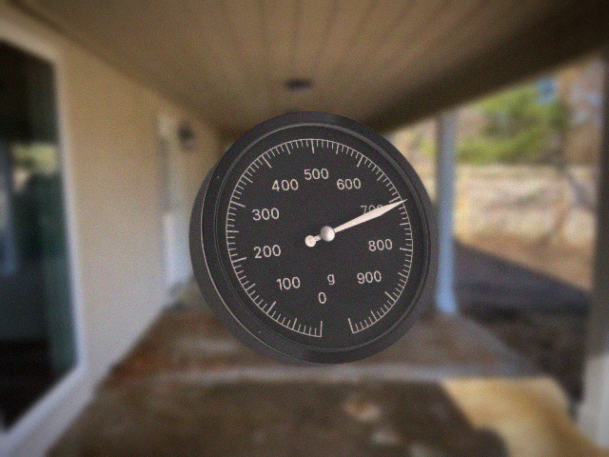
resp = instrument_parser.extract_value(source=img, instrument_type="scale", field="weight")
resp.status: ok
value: 710 g
